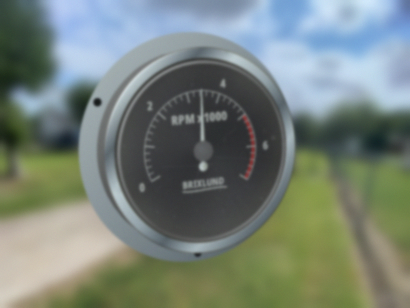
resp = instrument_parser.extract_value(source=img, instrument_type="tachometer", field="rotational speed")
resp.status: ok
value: 3400 rpm
